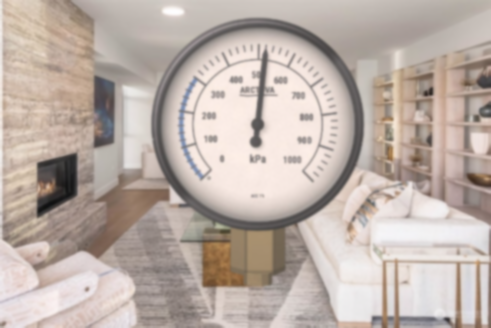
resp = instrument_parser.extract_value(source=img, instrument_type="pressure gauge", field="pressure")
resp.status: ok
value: 520 kPa
